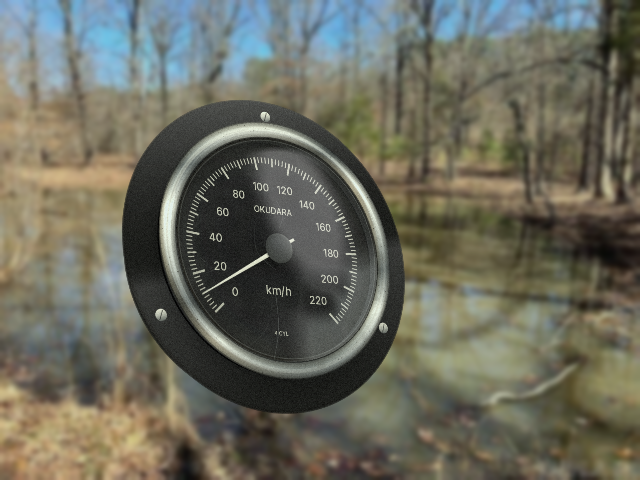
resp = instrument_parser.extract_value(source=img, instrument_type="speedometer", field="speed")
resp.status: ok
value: 10 km/h
